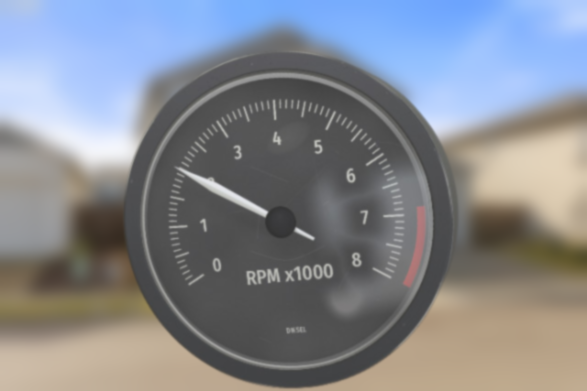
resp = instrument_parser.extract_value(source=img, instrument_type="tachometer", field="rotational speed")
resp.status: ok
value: 2000 rpm
